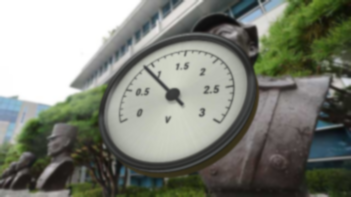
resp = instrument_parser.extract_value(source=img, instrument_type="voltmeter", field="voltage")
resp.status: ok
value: 0.9 V
